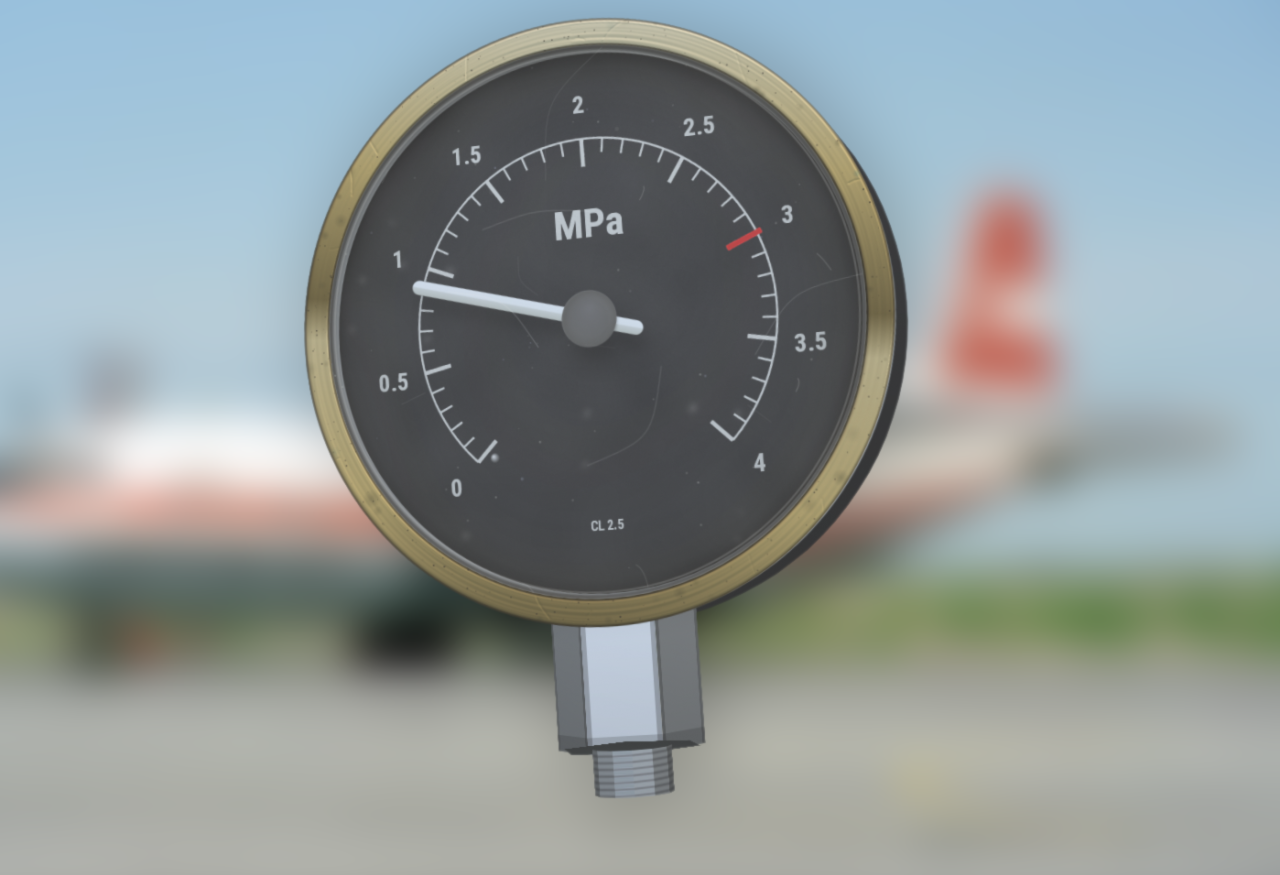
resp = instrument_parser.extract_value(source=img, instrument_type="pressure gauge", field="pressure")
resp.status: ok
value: 0.9 MPa
